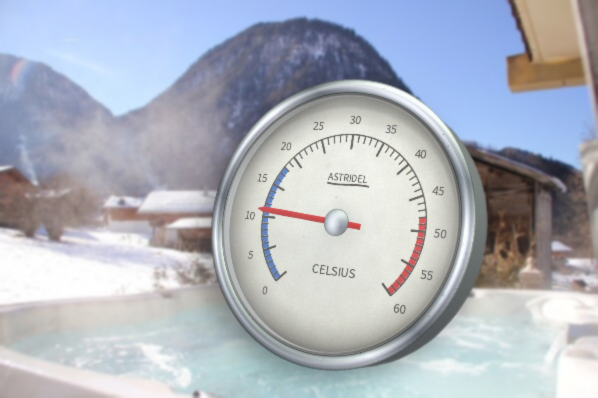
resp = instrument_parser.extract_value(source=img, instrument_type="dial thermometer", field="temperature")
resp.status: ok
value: 11 °C
